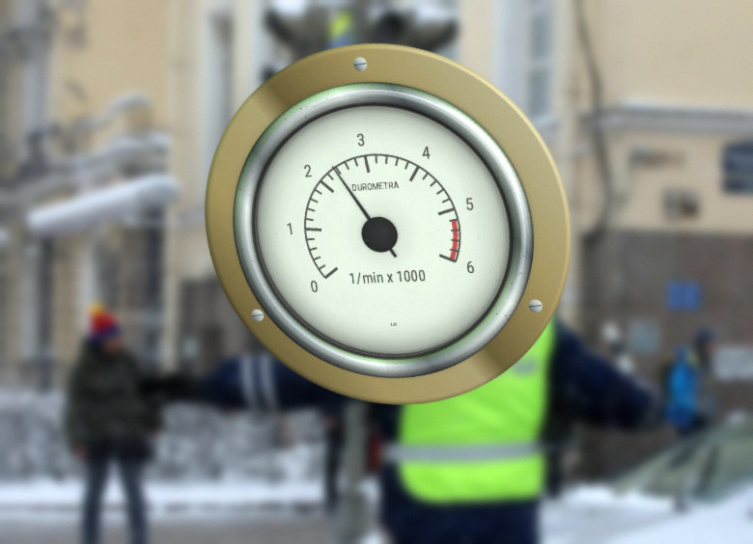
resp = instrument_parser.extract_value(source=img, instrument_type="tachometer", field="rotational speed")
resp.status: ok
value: 2400 rpm
